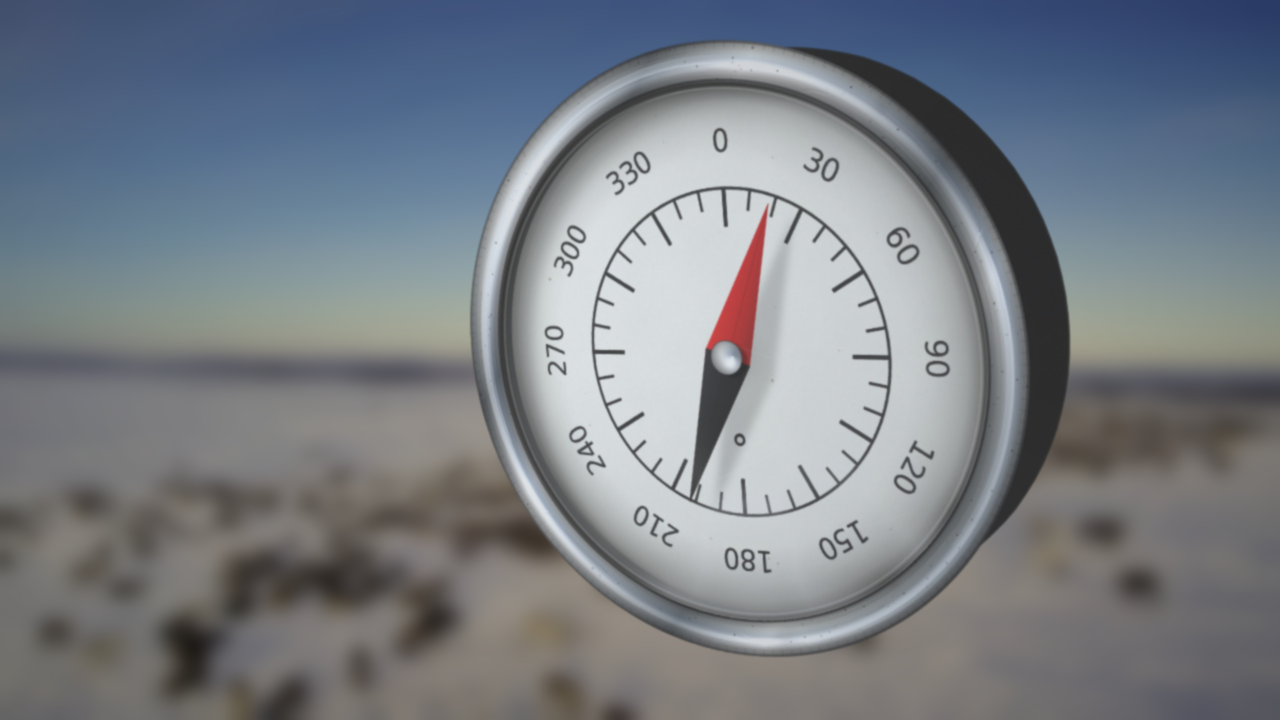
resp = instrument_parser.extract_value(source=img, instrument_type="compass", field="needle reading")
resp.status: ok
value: 20 °
